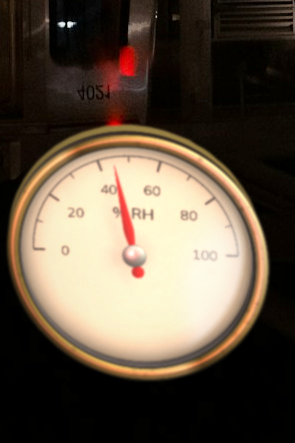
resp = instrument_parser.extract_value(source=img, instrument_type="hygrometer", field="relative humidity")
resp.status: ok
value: 45 %
